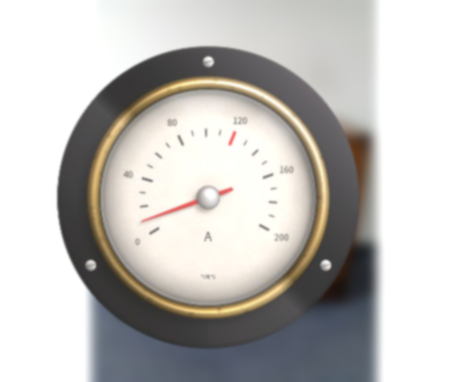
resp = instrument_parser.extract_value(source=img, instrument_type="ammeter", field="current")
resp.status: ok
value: 10 A
